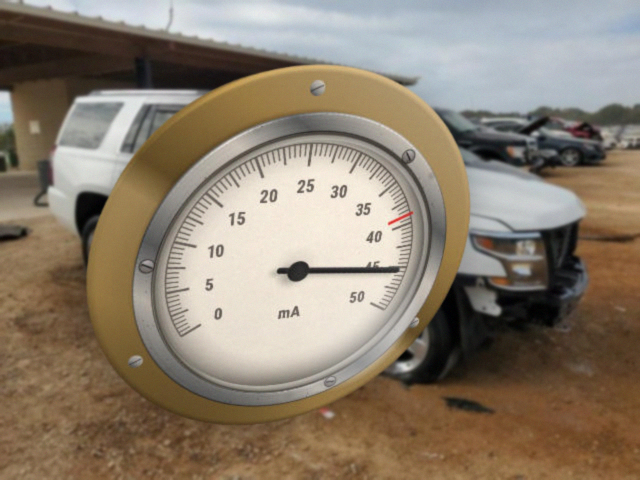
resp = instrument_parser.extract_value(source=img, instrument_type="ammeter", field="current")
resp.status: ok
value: 45 mA
